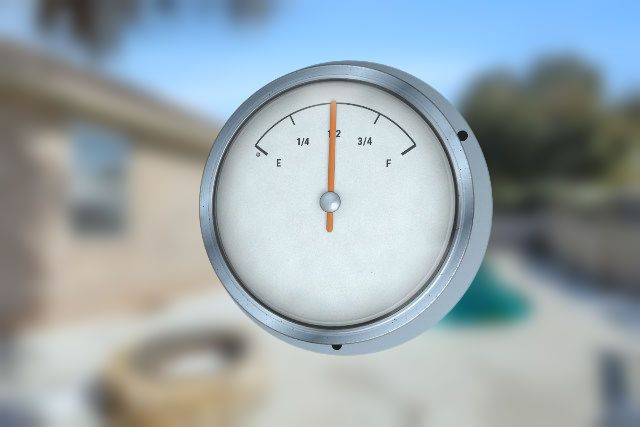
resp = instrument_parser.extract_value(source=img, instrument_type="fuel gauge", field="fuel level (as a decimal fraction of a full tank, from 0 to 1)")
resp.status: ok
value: 0.5
